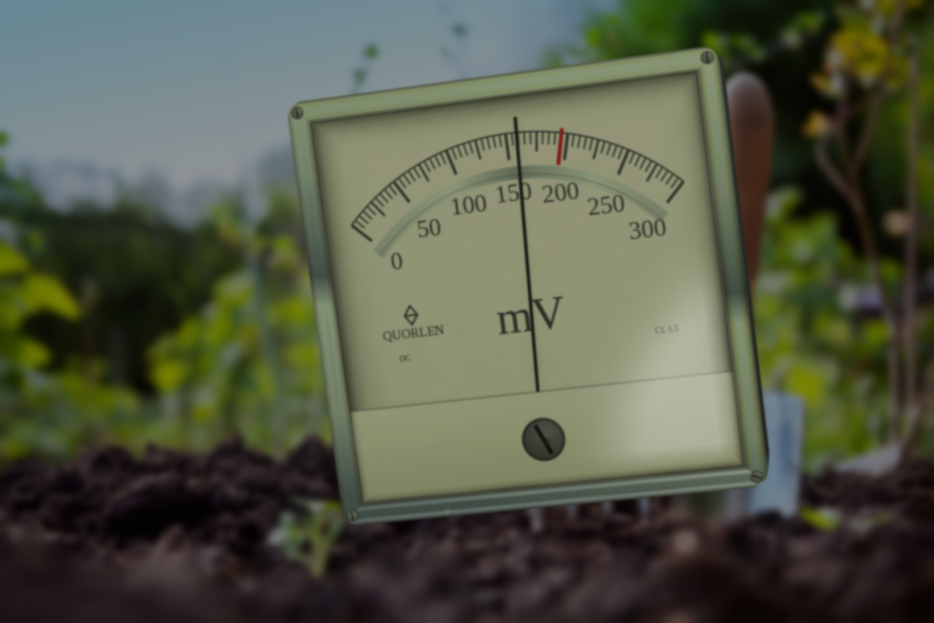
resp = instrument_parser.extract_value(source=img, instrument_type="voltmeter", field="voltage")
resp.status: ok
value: 160 mV
